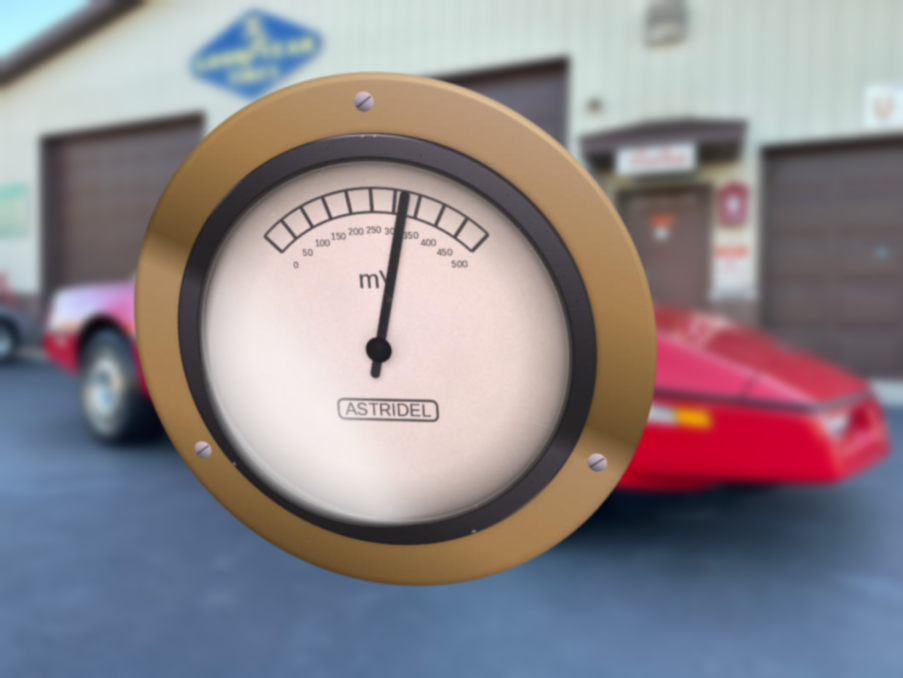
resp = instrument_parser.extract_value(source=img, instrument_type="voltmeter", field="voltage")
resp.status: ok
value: 325 mV
